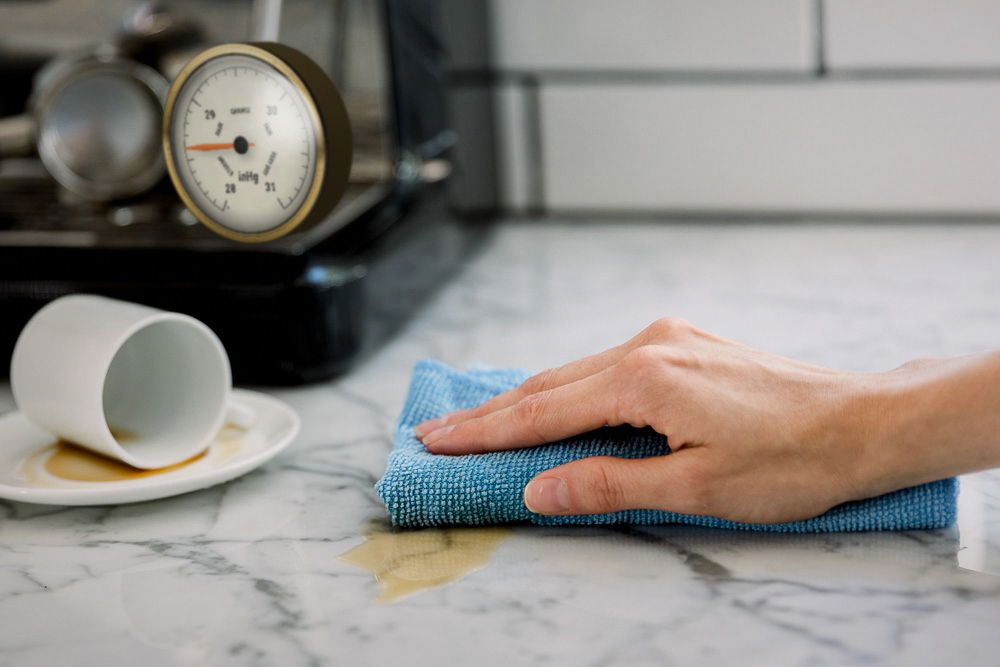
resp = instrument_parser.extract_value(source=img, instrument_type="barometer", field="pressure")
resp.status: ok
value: 28.6 inHg
